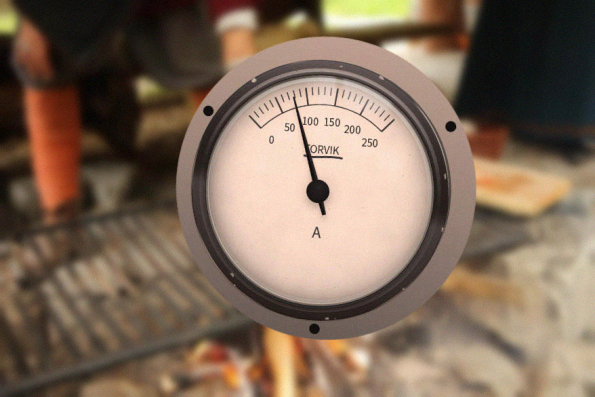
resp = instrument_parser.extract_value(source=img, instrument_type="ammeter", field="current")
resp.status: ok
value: 80 A
